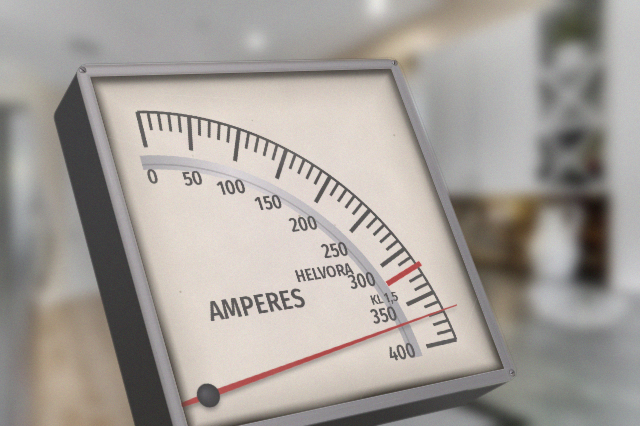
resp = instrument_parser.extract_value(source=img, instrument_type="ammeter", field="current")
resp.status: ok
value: 370 A
